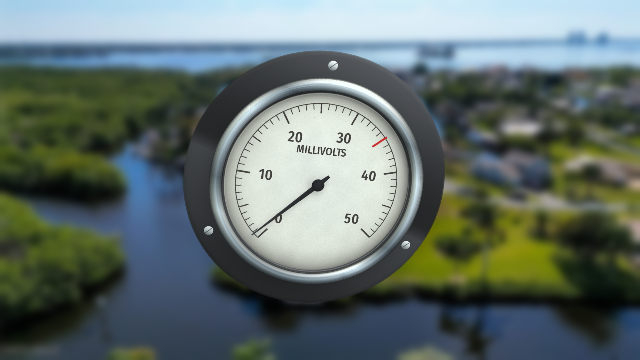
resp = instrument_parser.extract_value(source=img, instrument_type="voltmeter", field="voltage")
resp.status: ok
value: 1 mV
